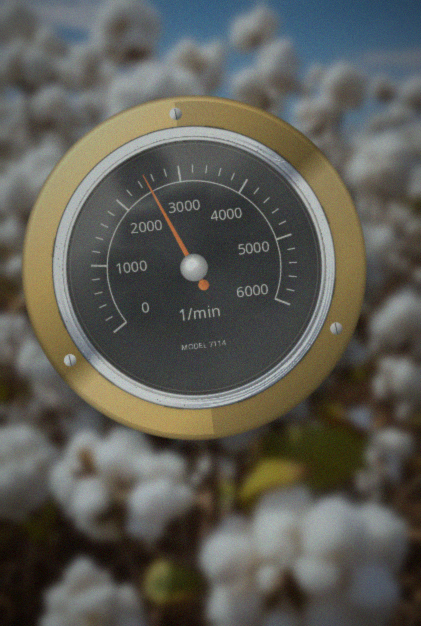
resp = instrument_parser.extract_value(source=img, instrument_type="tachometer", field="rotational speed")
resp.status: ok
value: 2500 rpm
